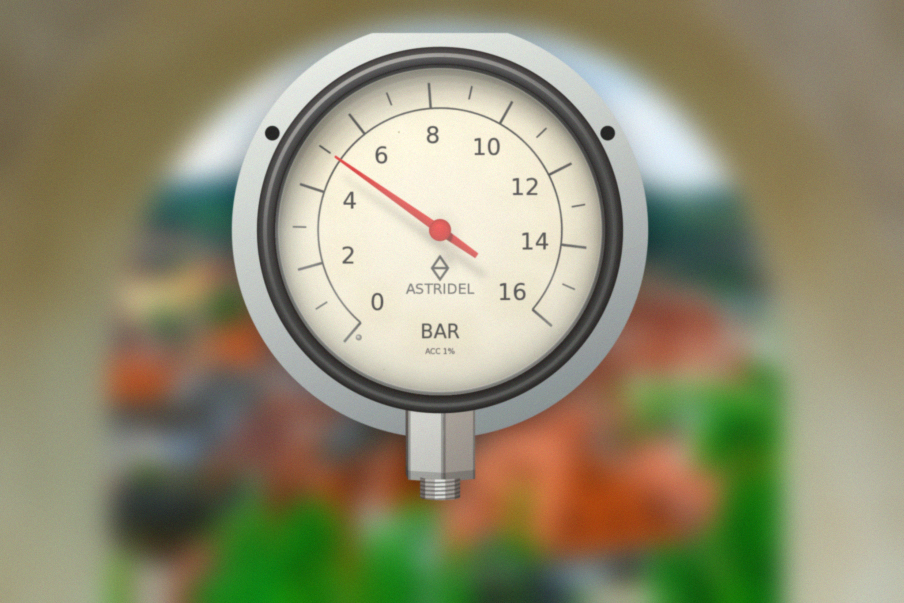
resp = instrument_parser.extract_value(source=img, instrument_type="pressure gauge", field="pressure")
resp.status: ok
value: 5 bar
